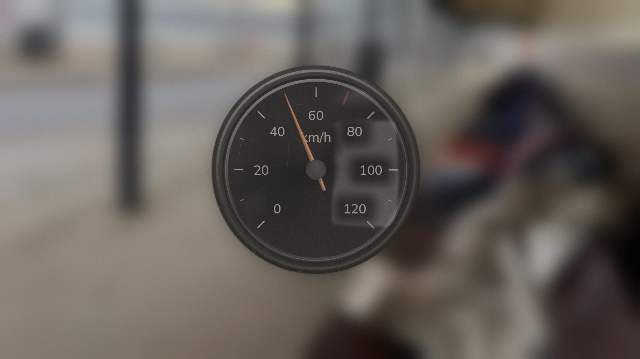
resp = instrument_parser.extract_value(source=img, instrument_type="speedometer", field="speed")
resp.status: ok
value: 50 km/h
